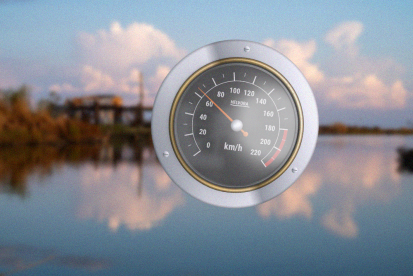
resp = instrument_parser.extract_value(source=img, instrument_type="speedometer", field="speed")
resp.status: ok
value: 65 km/h
